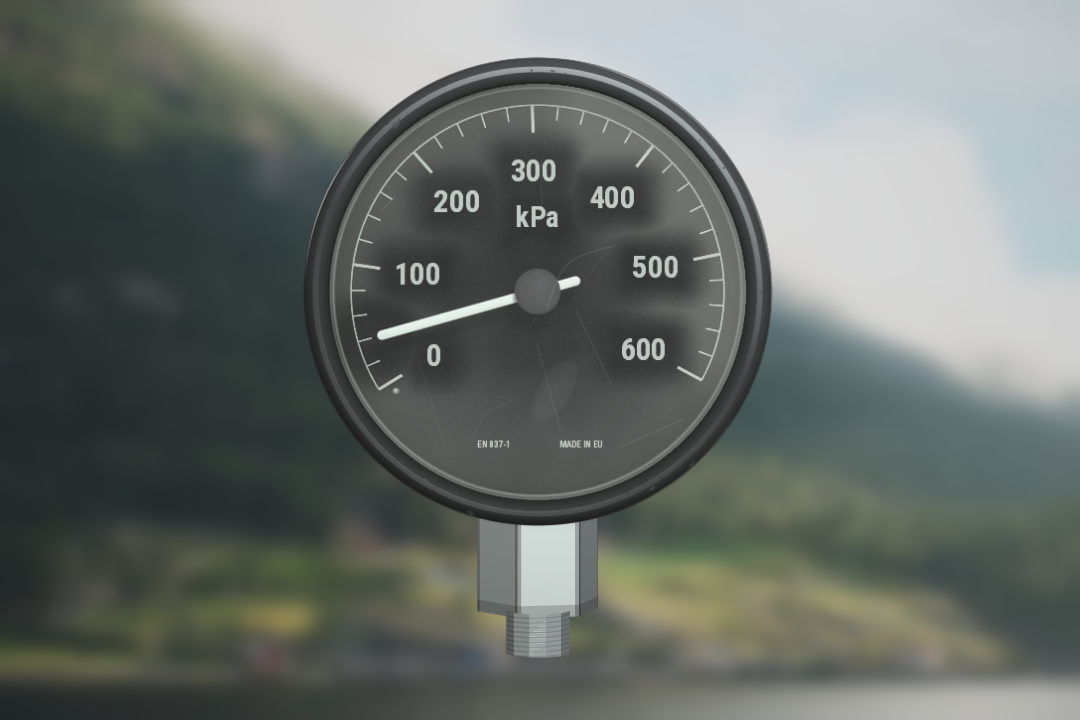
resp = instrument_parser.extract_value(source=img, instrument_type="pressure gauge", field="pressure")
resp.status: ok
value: 40 kPa
